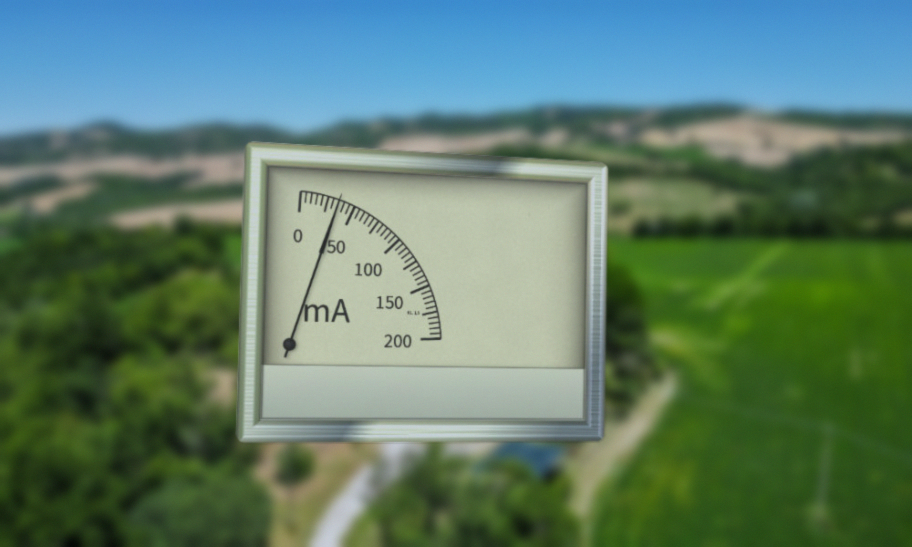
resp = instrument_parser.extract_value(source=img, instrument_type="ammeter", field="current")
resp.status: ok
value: 35 mA
